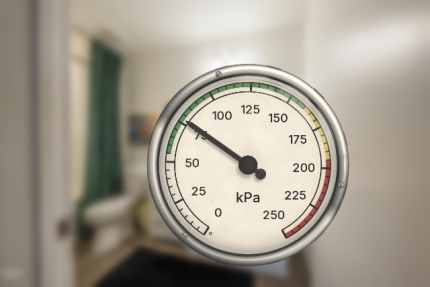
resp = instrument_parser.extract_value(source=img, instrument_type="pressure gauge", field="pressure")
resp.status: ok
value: 77.5 kPa
